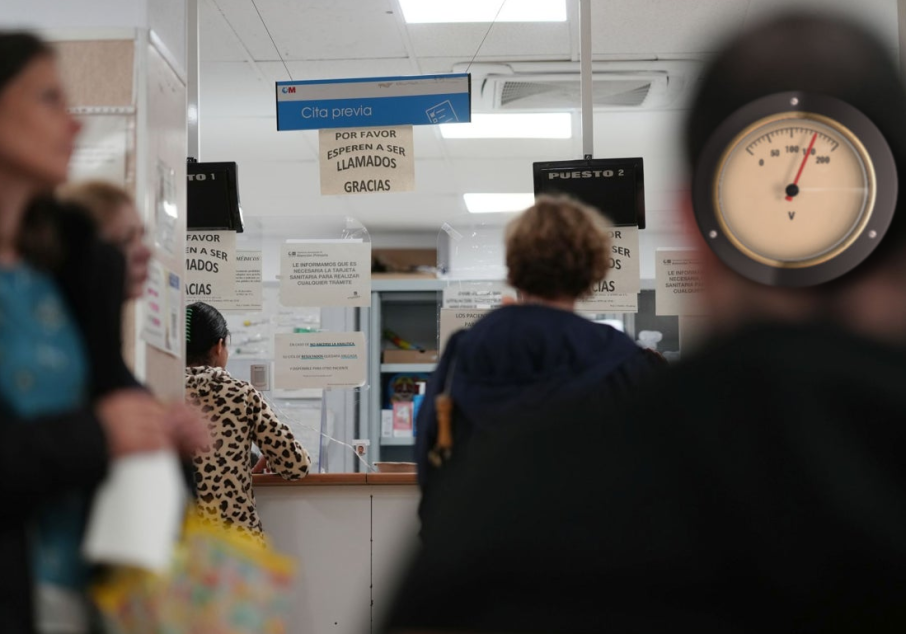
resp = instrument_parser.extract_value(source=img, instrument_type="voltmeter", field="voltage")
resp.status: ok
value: 150 V
